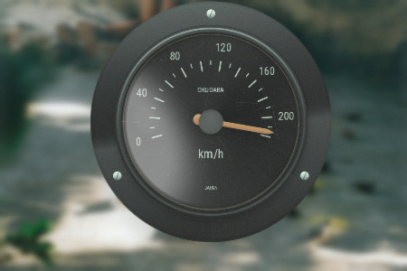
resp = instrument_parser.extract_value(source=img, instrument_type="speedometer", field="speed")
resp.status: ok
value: 215 km/h
